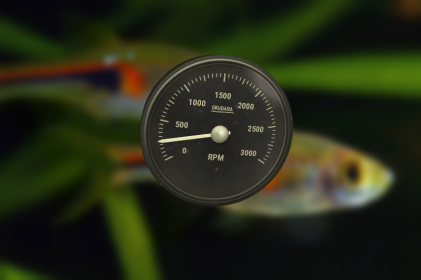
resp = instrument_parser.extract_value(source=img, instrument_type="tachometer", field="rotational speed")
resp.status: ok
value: 250 rpm
